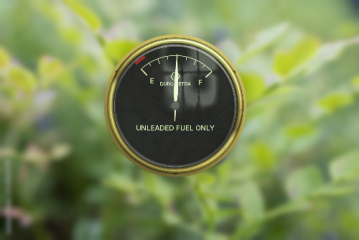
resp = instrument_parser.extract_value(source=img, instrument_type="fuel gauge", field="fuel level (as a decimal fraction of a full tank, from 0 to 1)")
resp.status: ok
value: 0.5
